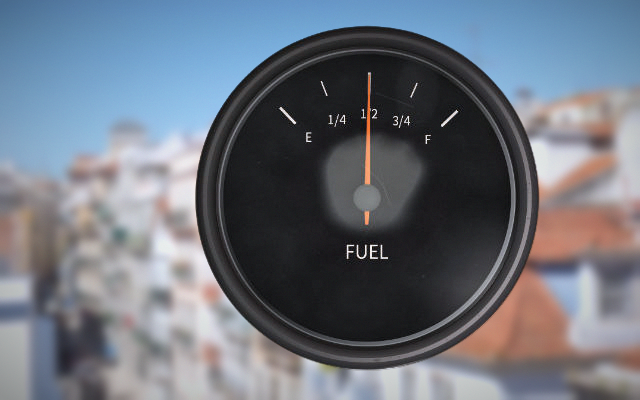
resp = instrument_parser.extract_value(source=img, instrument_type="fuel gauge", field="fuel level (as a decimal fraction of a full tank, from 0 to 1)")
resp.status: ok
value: 0.5
